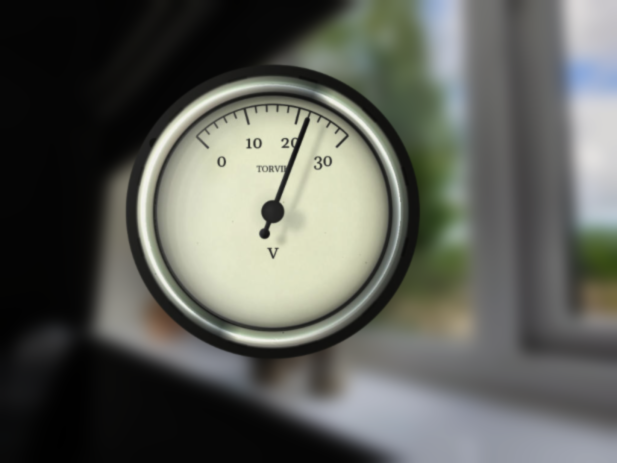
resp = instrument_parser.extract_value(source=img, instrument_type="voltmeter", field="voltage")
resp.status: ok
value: 22 V
